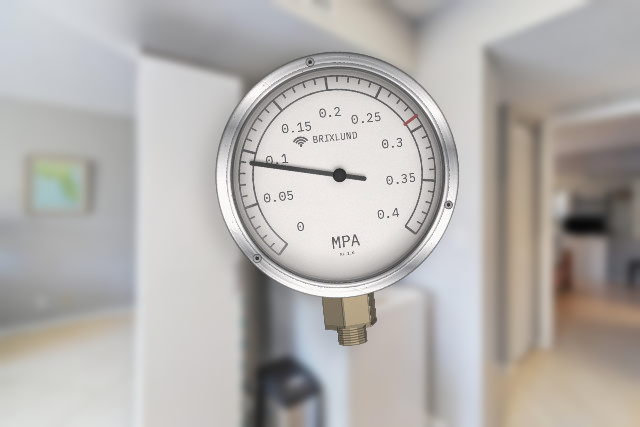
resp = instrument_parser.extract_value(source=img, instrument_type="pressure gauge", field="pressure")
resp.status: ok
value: 0.09 MPa
